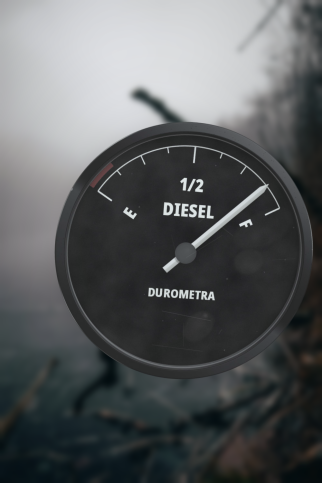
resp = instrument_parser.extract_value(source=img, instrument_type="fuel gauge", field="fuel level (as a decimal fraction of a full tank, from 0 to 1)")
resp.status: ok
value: 0.875
